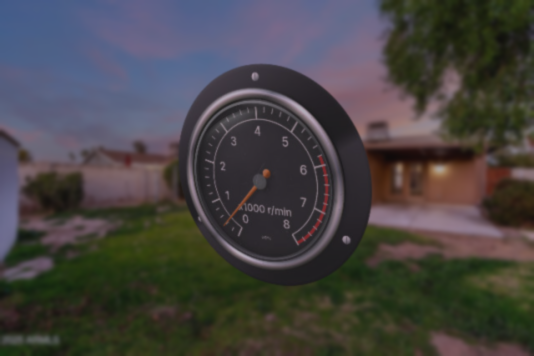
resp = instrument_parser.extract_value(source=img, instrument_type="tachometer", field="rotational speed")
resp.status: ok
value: 400 rpm
